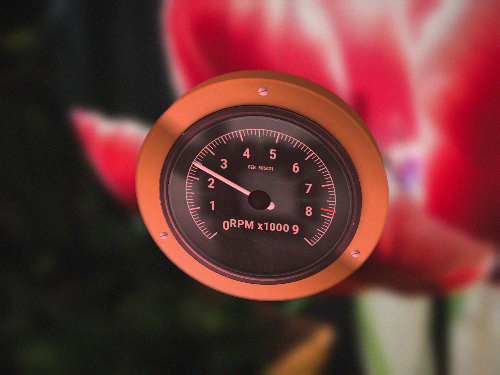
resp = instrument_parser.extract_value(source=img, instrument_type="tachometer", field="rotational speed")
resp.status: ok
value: 2500 rpm
